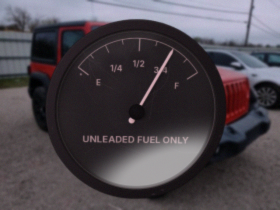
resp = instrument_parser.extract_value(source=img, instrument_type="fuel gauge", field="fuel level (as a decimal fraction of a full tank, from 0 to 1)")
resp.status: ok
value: 0.75
